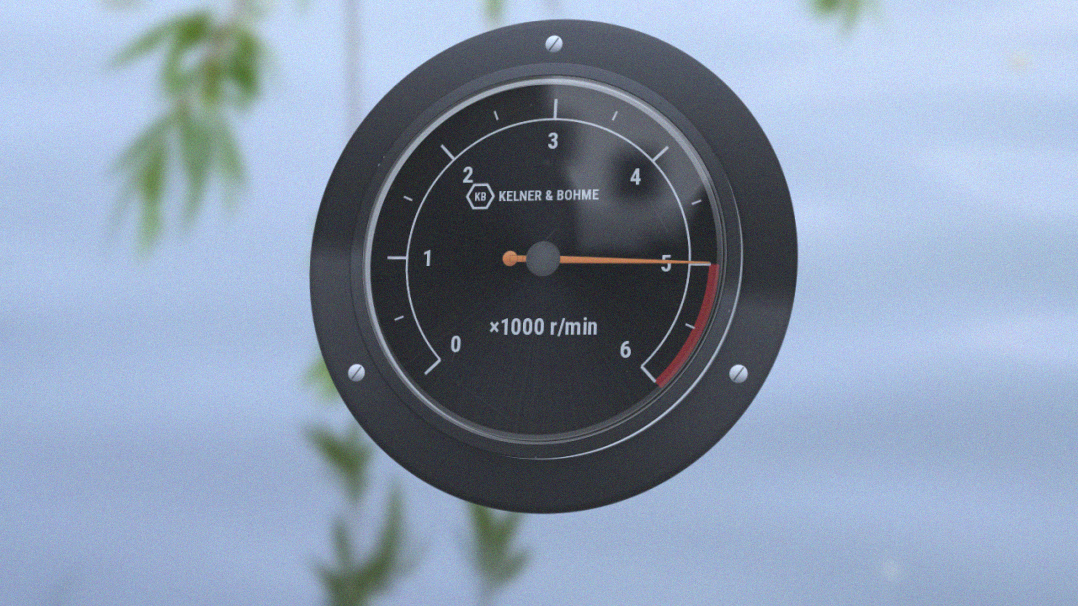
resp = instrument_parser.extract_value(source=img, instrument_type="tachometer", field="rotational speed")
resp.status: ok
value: 5000 rpm
